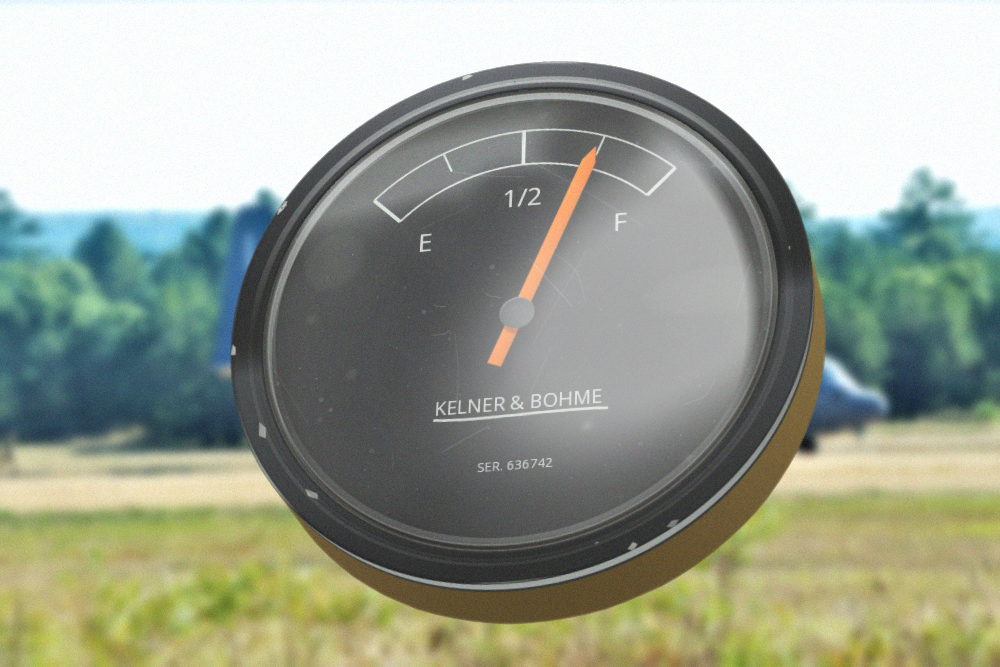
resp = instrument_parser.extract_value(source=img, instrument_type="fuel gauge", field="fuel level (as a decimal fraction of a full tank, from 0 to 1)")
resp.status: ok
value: 0.75
